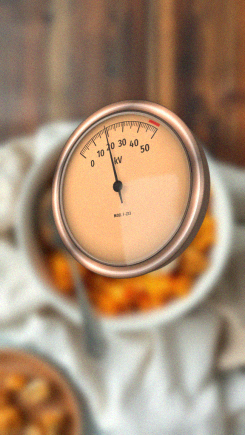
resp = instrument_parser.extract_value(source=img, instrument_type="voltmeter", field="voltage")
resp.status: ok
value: 20 kV
